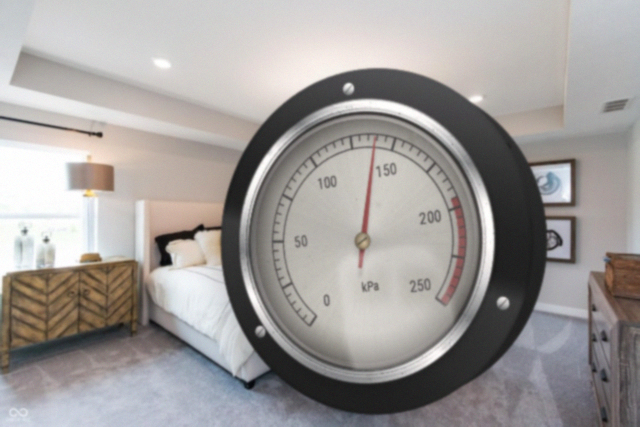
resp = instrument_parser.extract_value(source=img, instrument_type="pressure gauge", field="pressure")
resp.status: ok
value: 140 kPa
